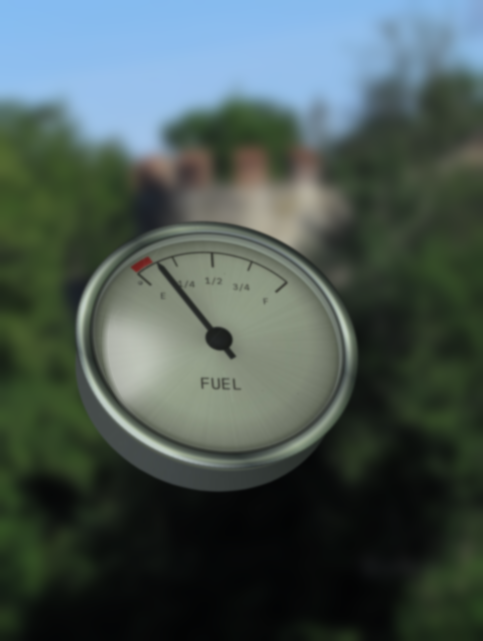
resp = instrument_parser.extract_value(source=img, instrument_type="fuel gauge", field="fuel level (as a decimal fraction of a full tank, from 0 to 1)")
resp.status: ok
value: 0.125
